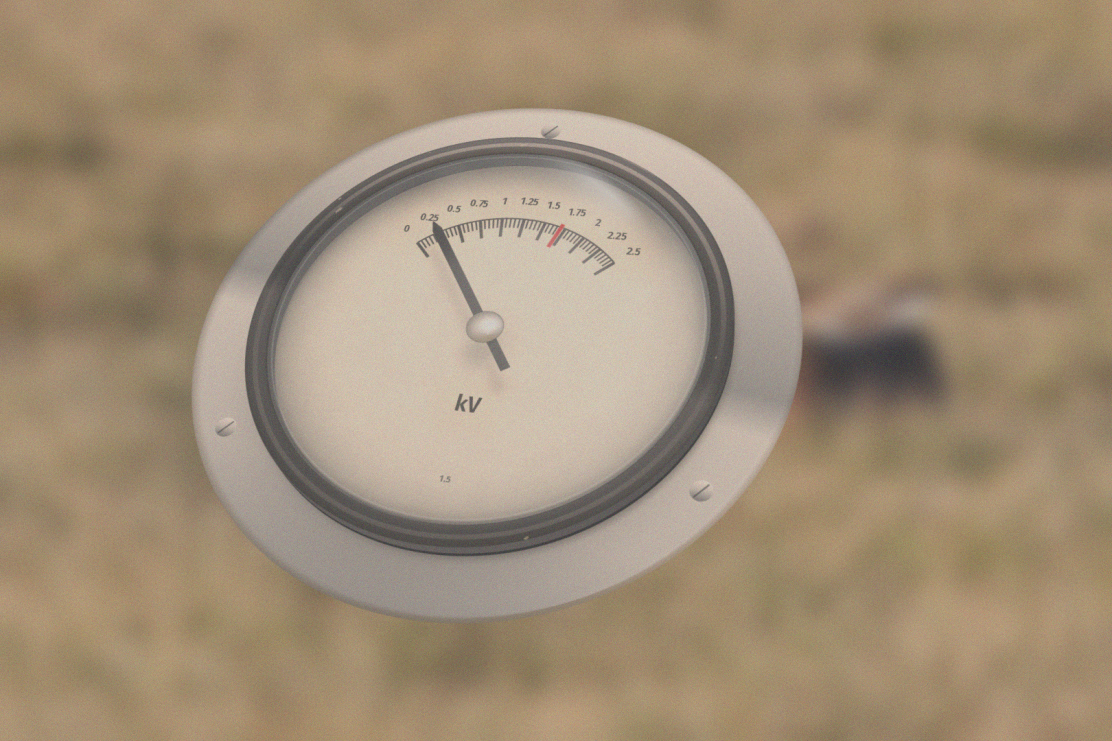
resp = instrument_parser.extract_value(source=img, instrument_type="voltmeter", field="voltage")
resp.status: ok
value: 0.25 kV
